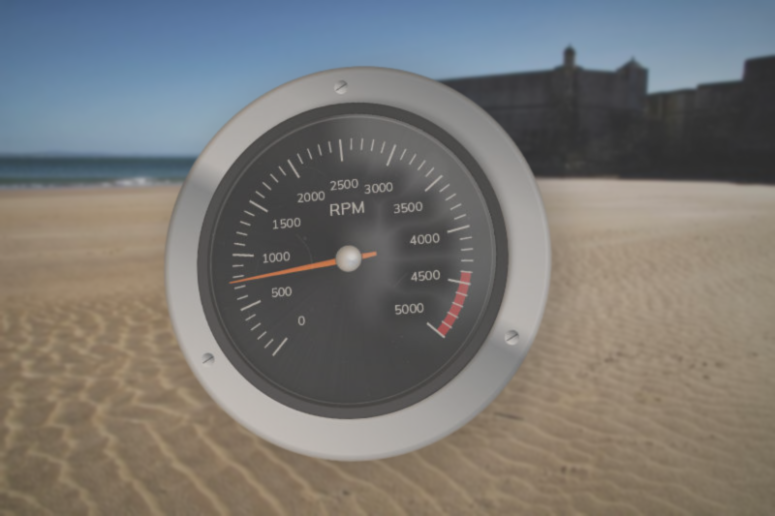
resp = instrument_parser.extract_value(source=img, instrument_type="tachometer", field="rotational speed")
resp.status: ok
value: 750 rpm
